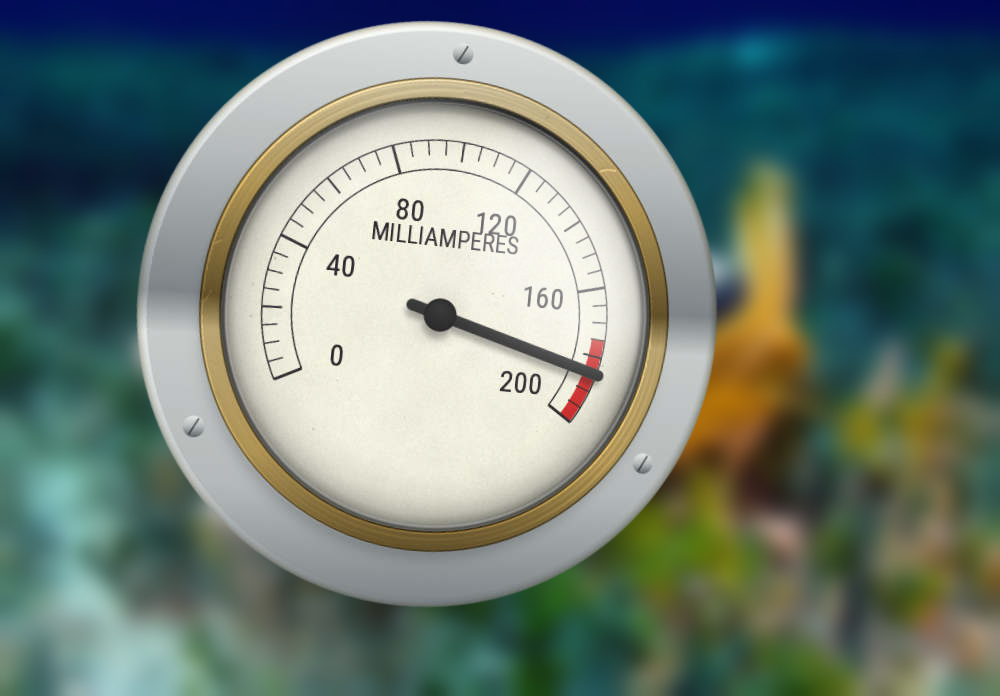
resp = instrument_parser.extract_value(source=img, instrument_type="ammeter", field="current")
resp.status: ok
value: 185 mA
